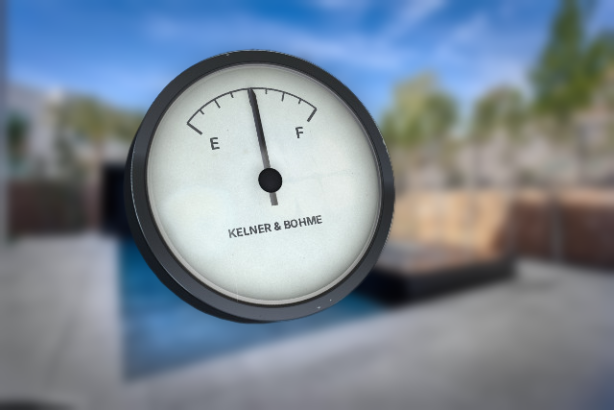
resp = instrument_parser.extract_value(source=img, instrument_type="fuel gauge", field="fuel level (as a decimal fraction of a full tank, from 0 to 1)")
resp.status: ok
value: 0.5
